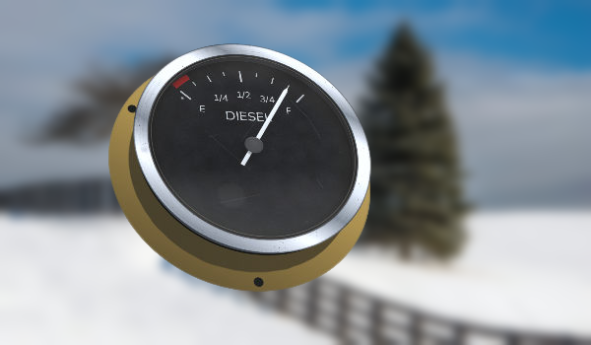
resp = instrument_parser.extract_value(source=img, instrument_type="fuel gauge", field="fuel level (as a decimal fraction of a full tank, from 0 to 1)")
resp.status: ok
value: 0.875
